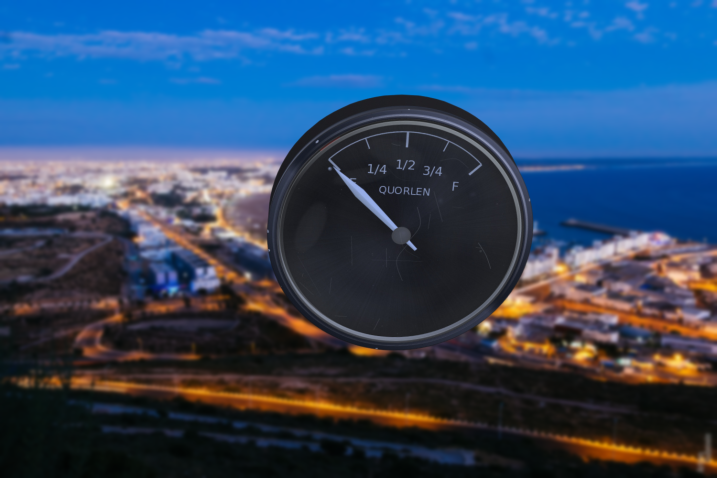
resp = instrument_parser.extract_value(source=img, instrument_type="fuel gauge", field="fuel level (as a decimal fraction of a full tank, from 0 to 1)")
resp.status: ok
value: 0
